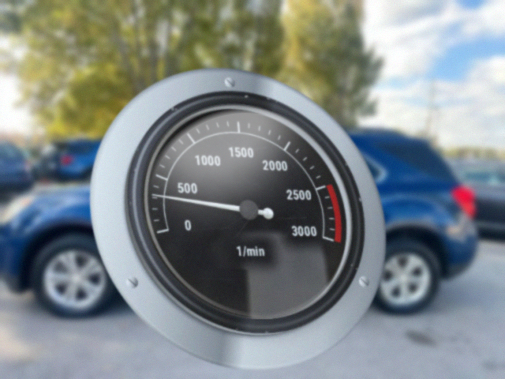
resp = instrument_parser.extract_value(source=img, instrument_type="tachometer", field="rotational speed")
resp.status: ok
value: 300 rpm
